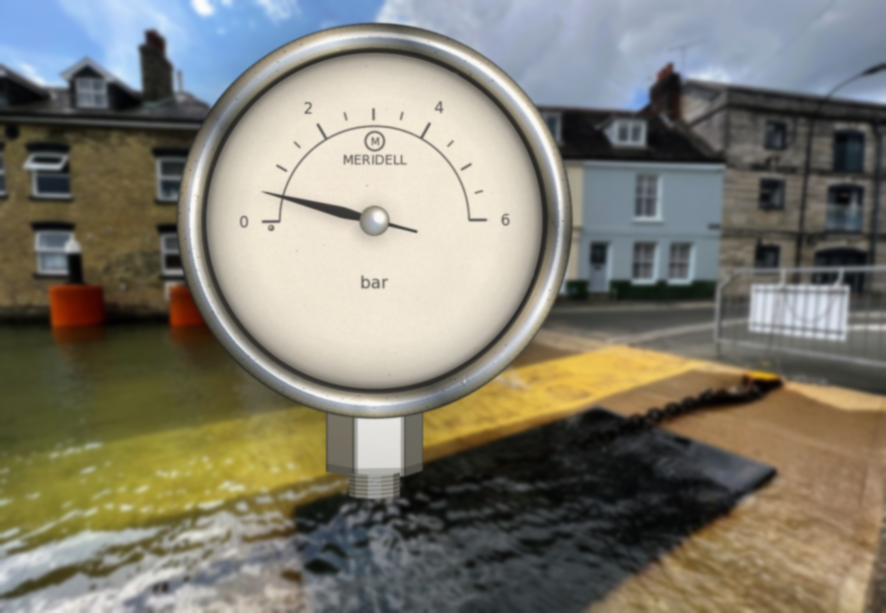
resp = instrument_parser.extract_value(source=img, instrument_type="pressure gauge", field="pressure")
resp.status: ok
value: 0.5 bar
